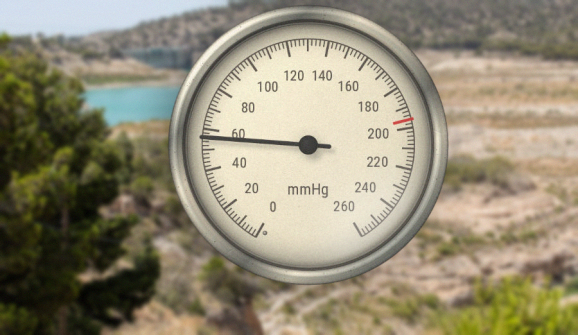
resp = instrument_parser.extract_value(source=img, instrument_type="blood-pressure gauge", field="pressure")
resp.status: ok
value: 56 mmHg
